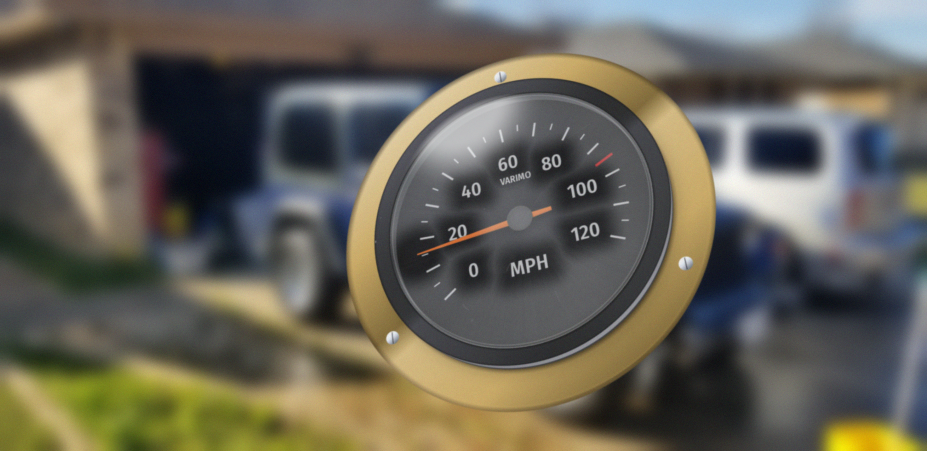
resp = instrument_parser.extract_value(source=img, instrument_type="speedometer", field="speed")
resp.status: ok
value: 15 mph
